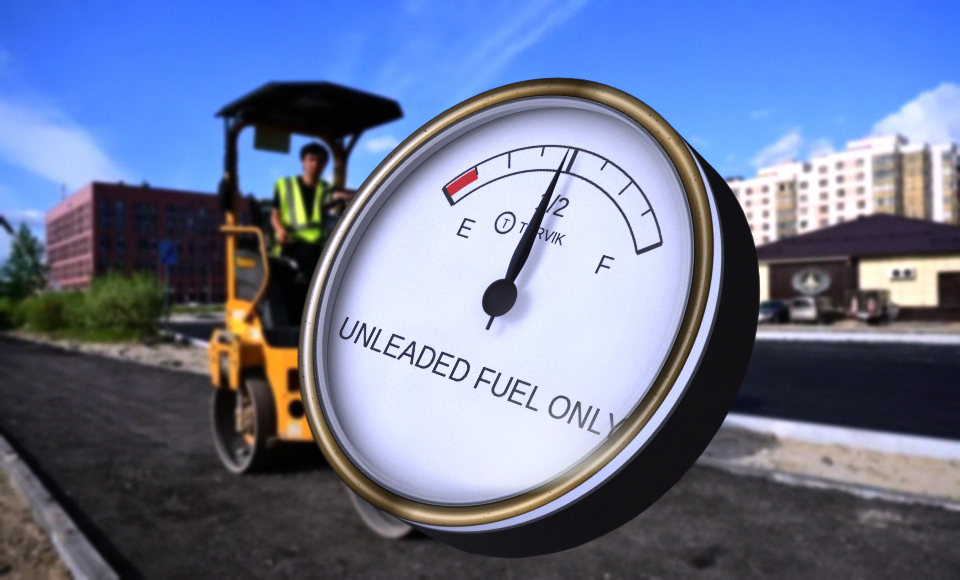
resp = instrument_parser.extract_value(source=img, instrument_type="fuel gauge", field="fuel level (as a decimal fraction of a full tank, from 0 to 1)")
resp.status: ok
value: 0.5
